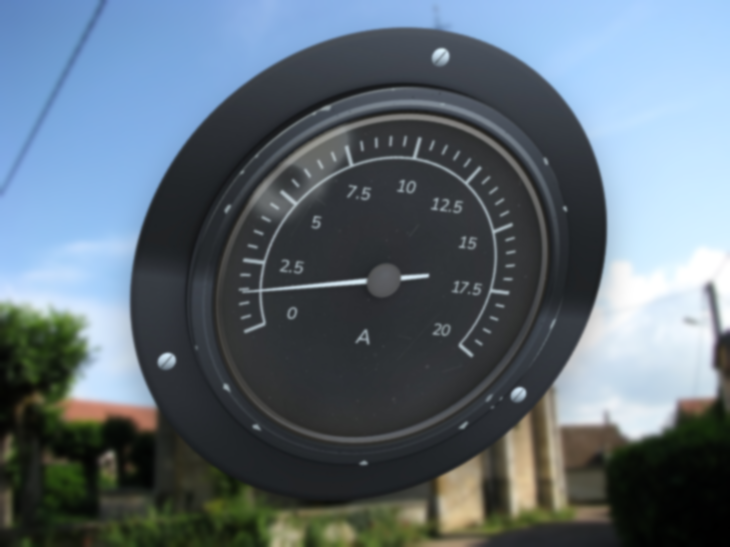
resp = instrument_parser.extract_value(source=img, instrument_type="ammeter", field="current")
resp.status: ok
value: 1.5 A
